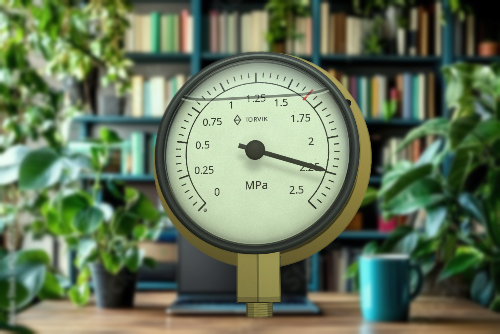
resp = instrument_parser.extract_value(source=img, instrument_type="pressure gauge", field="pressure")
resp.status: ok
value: 2.25 MPa
